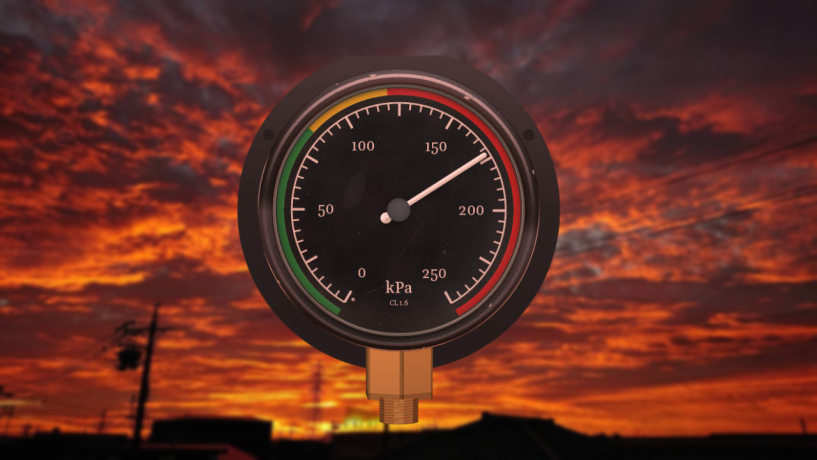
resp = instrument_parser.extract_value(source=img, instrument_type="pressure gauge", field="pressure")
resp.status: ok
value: 172.5 kPa
